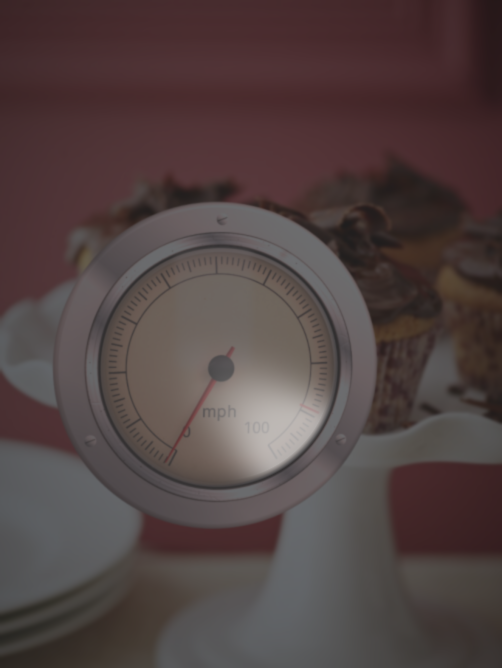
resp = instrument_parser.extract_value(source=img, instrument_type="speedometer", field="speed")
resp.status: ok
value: 1 mph
